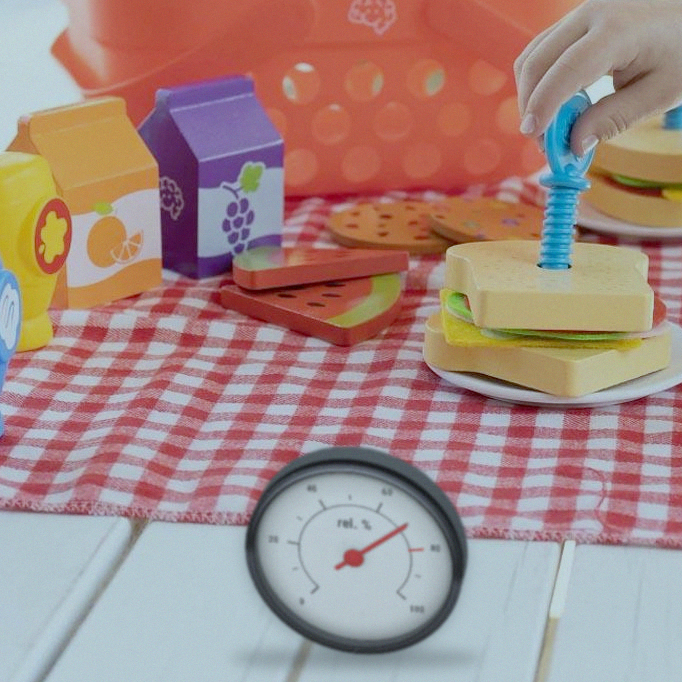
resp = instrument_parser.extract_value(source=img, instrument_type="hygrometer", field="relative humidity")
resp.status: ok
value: 70 %
